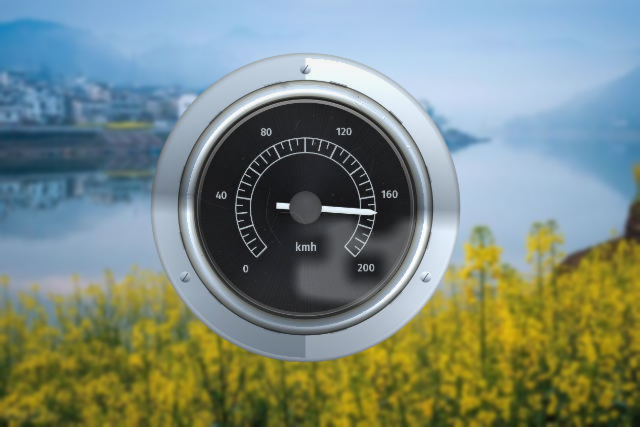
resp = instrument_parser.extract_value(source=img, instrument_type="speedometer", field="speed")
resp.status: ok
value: 170 km/h
